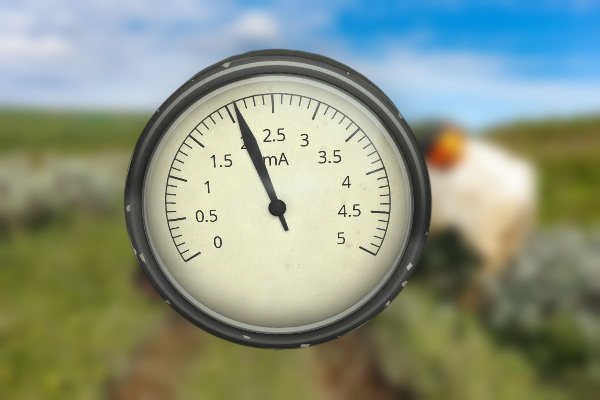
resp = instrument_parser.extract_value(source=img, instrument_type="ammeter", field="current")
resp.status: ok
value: 2.1 mA
